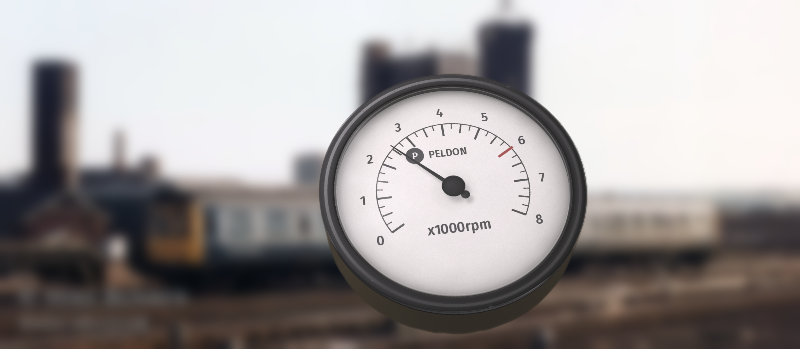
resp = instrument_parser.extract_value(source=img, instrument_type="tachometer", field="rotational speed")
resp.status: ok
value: 2500 rpm
